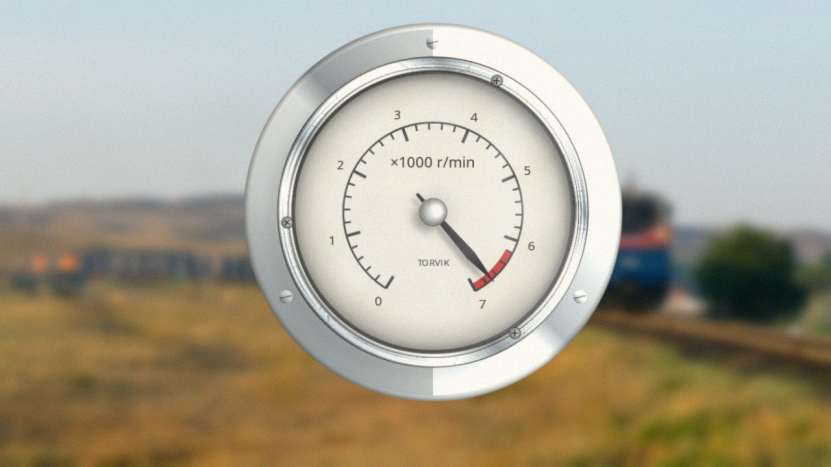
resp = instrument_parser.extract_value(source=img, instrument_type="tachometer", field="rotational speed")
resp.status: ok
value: 6700 rpm
